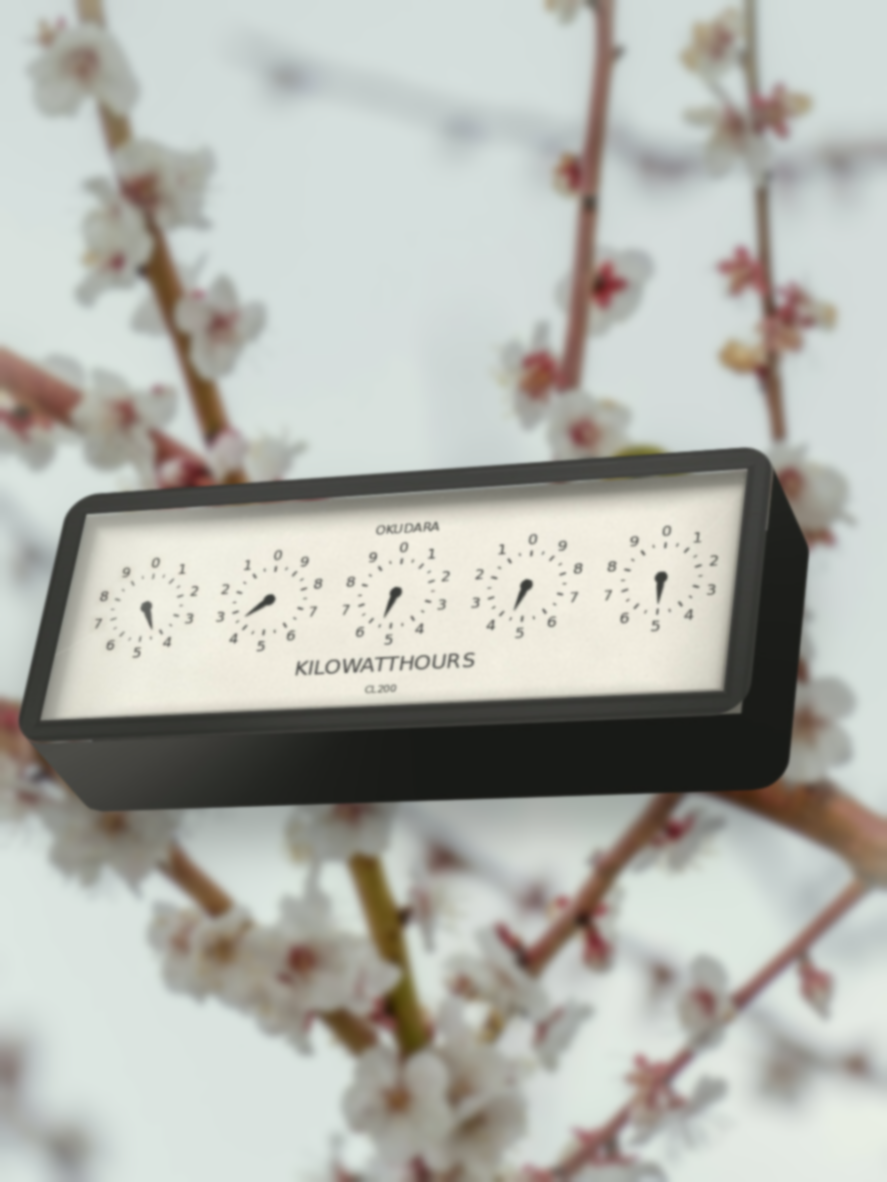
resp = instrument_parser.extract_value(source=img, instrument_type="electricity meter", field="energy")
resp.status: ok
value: 43545 kWh
